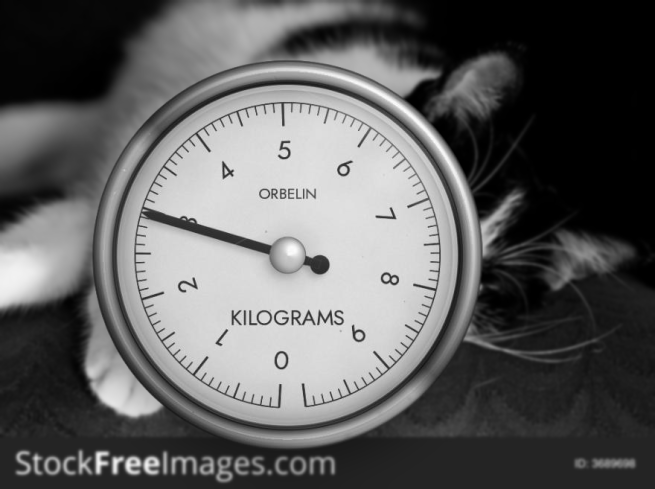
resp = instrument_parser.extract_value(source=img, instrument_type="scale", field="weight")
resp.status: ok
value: 2.95 kg
